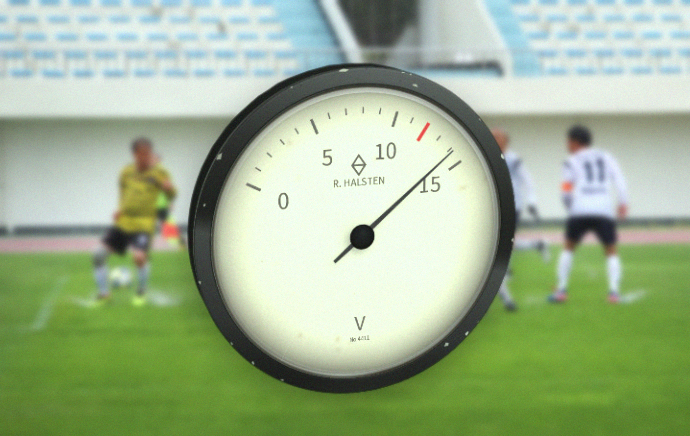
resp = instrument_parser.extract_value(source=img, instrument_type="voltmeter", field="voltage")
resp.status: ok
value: 14 V
